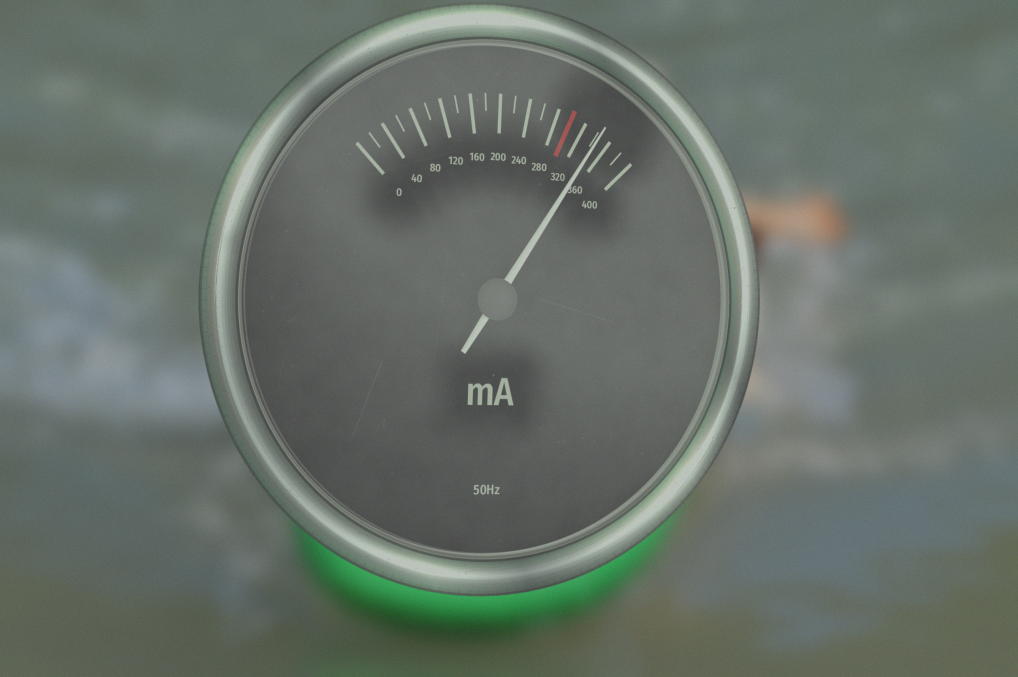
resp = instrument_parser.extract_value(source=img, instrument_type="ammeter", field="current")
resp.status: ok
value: 340 mA
